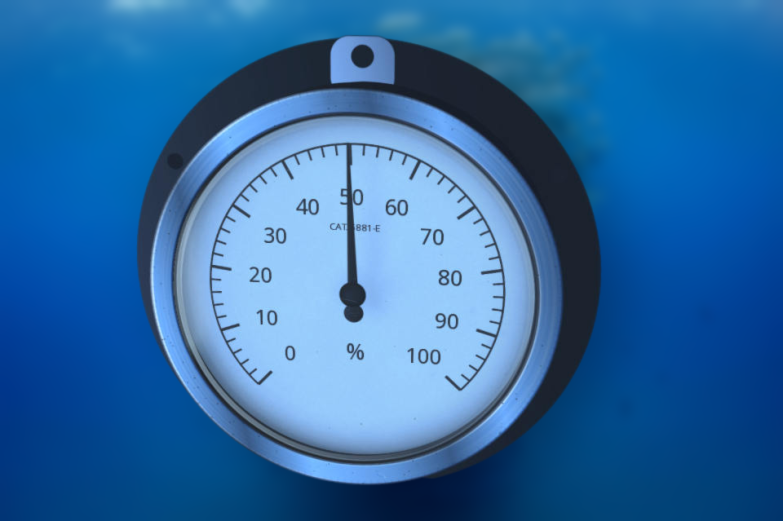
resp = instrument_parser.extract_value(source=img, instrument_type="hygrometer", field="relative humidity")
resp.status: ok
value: 50 %
